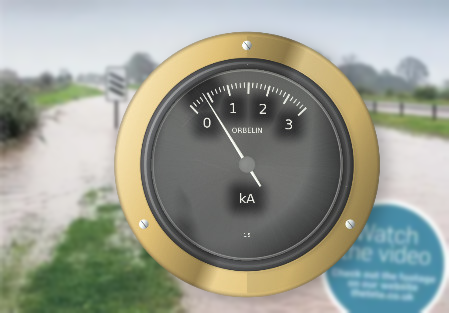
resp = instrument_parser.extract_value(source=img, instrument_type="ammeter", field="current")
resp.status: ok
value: 0.4 kA
